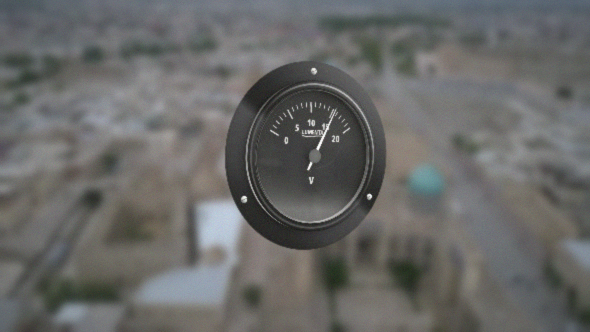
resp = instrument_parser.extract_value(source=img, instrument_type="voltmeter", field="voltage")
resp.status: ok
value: 15 V
